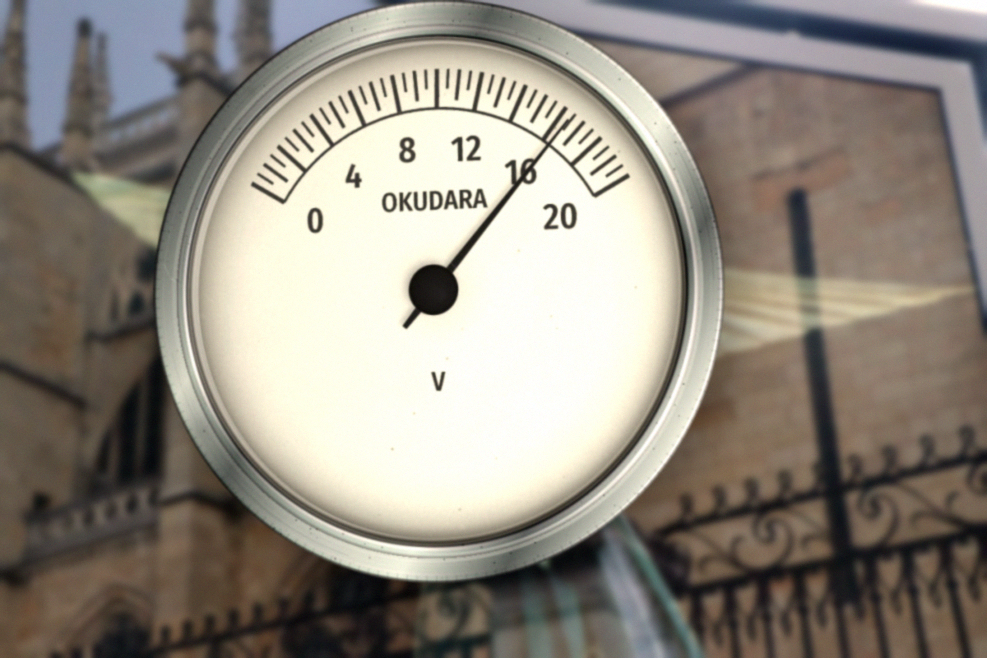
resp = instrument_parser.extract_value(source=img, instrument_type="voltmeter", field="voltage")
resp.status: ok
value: 16.5 V
